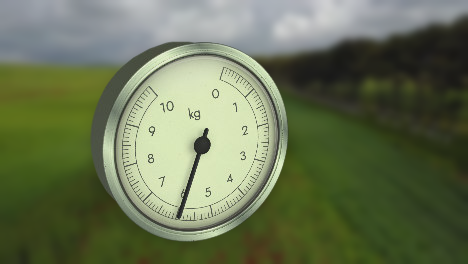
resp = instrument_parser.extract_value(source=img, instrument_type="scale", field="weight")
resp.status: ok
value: 6 kg
